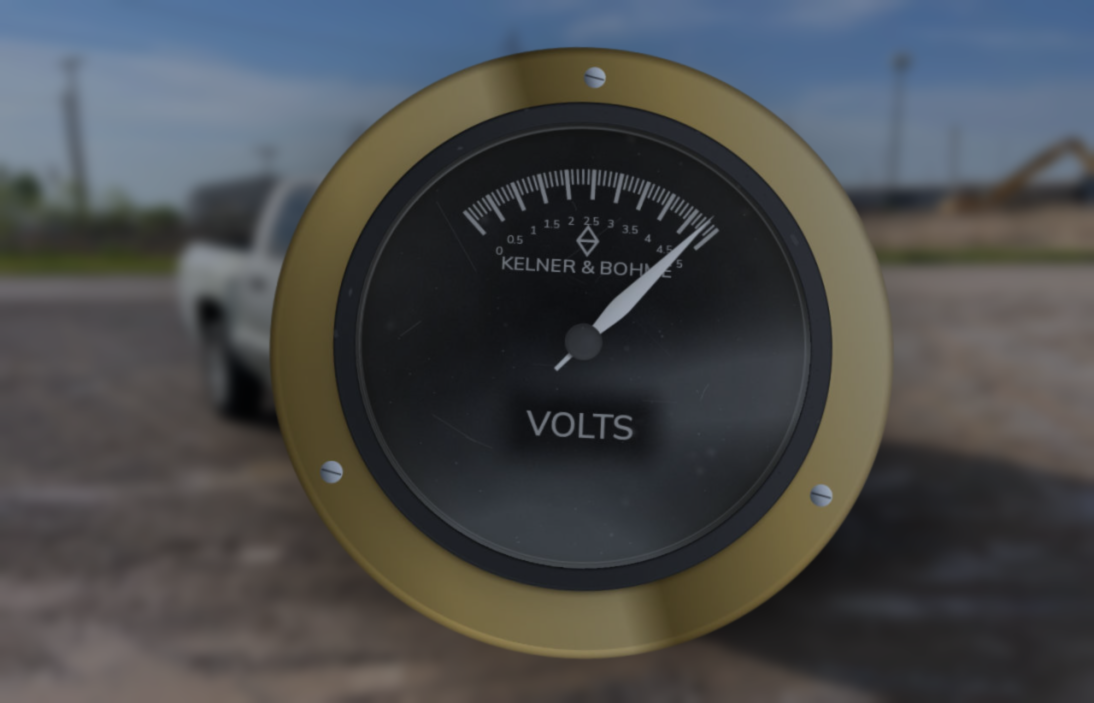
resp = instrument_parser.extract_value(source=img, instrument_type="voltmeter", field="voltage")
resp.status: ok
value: 4.8 V
